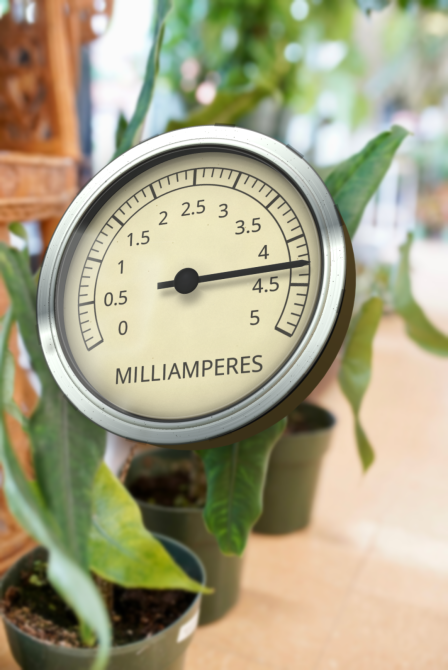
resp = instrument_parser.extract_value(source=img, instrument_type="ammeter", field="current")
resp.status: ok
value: 4.3 mA
